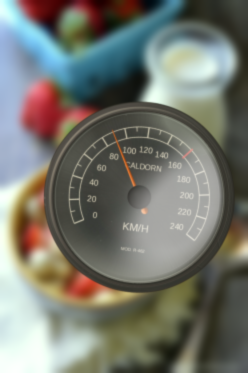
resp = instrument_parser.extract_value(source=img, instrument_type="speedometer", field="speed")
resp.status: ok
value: 90 km/h
